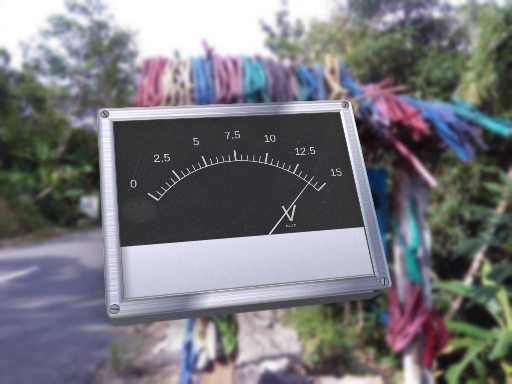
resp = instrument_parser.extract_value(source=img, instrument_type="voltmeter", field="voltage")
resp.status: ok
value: 14 V
